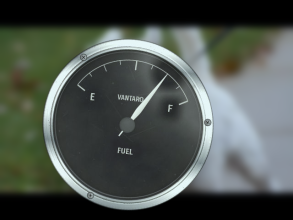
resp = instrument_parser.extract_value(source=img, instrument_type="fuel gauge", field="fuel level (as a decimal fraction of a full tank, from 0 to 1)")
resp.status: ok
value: 0.75
